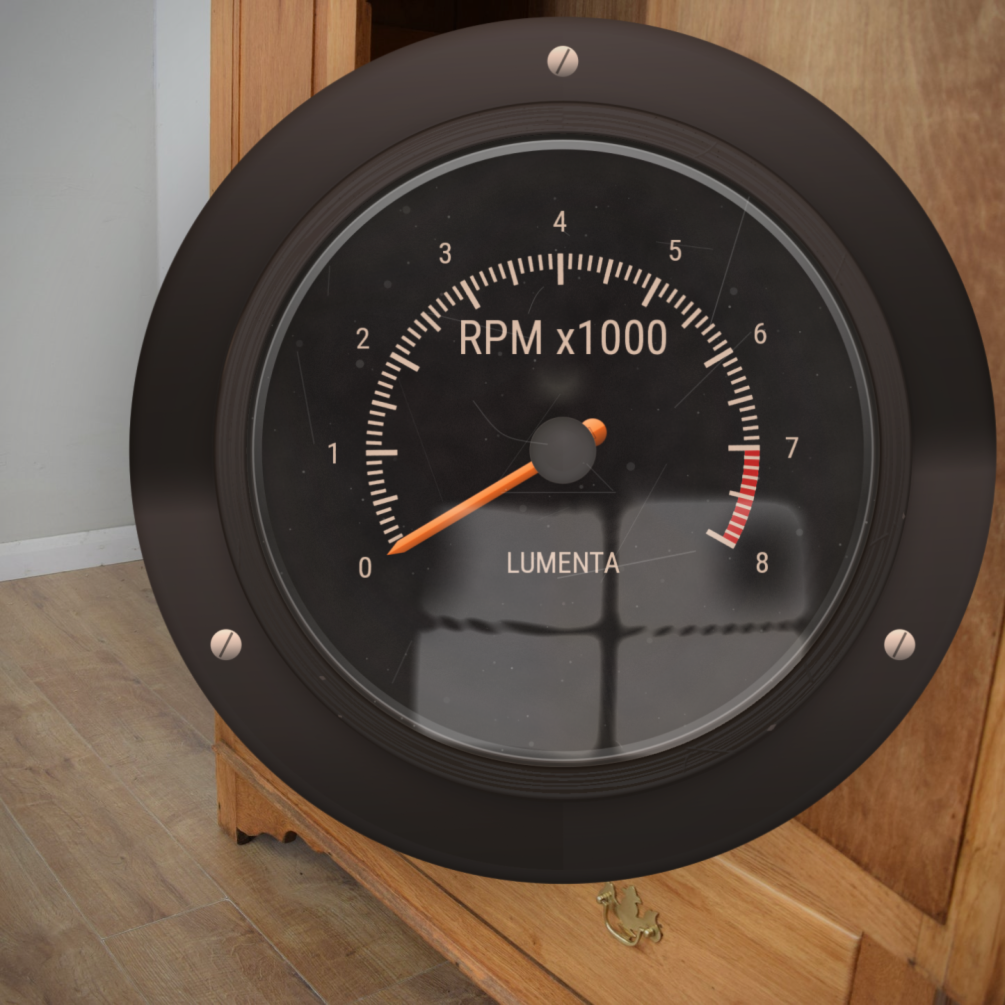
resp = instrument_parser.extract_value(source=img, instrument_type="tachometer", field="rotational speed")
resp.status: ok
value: 0 rpm
